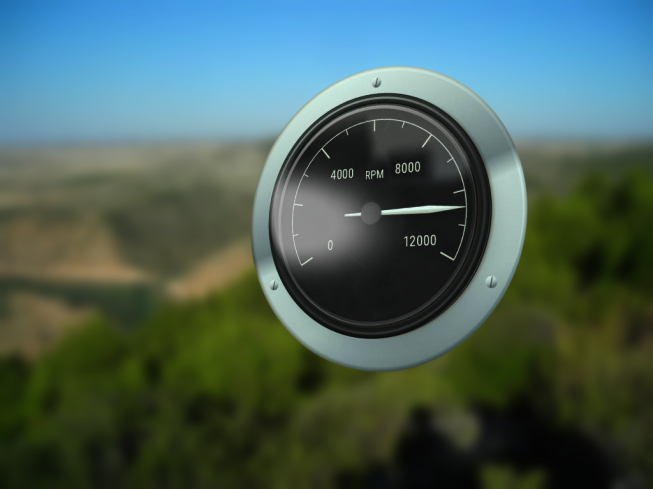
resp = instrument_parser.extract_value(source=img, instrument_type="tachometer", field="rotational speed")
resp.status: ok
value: 10500 rpm
